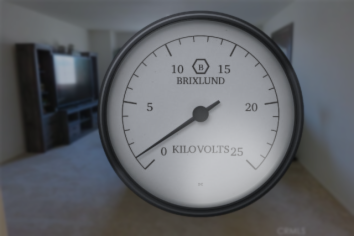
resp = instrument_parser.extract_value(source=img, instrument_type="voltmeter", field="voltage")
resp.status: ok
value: 1 kV
